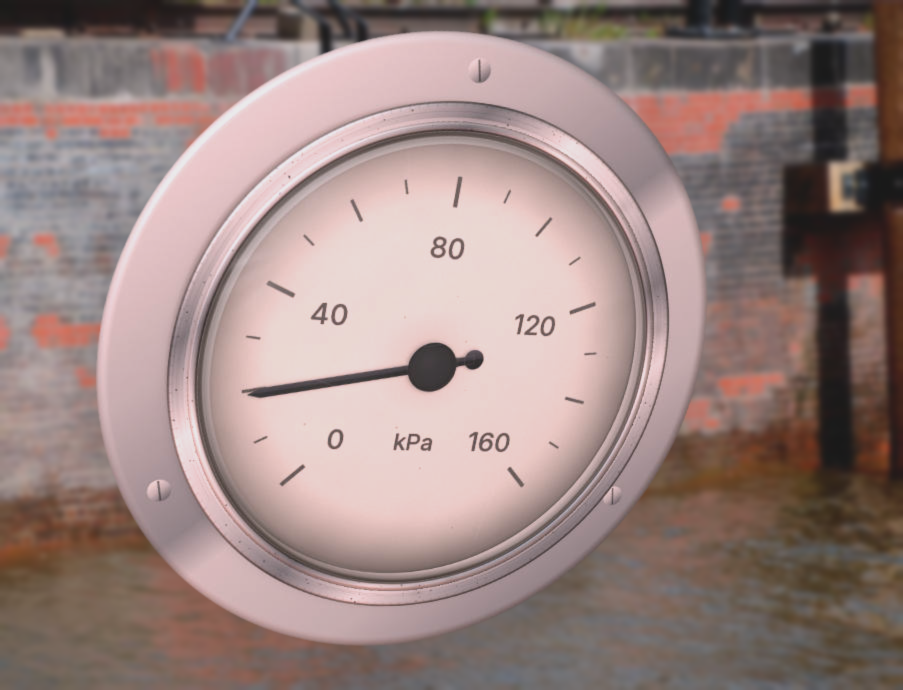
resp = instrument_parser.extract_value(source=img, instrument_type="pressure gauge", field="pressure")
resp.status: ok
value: 20 kPa
